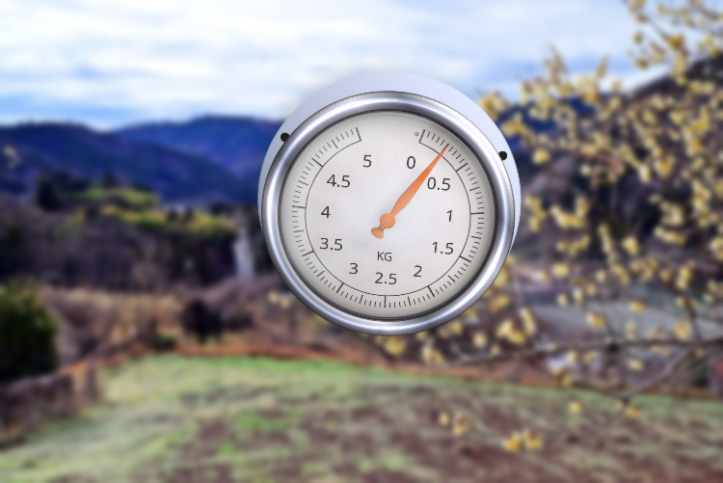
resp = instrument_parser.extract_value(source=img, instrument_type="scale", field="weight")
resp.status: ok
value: 0.25 kg
